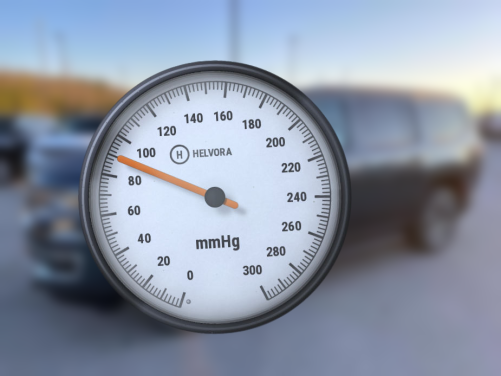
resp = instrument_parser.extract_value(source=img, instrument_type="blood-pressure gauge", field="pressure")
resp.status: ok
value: 90 mmHg
